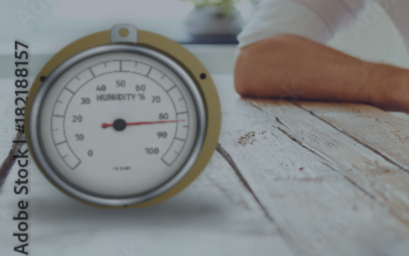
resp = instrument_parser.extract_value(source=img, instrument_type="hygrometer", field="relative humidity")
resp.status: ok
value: 82.5 %
